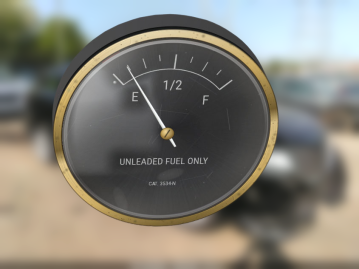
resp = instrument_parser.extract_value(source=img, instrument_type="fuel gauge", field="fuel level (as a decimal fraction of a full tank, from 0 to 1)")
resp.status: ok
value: 0.125
